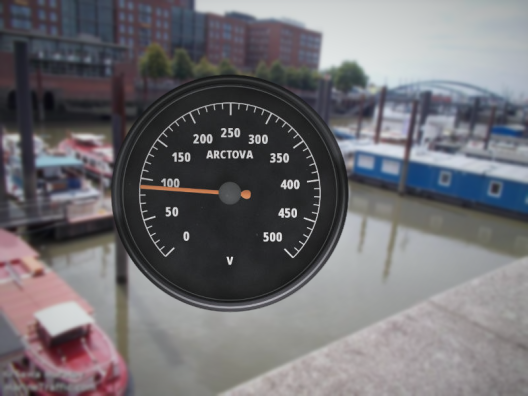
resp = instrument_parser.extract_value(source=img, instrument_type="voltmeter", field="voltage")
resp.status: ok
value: 90 V
